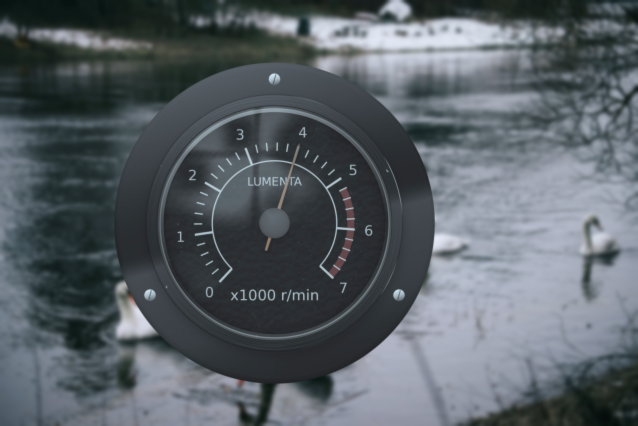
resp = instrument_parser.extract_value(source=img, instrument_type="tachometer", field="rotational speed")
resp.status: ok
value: 4000 rpm
